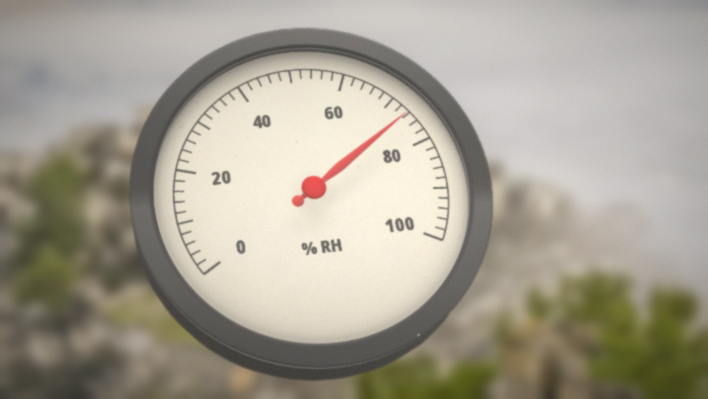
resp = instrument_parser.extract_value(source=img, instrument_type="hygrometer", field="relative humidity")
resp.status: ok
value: 74 %
